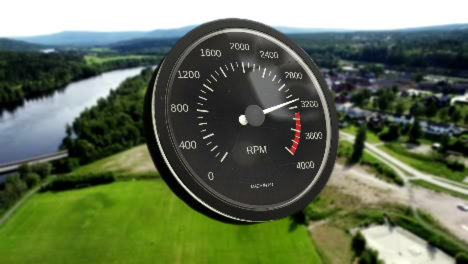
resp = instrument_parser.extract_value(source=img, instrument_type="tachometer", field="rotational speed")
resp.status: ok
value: 3100 rpm
